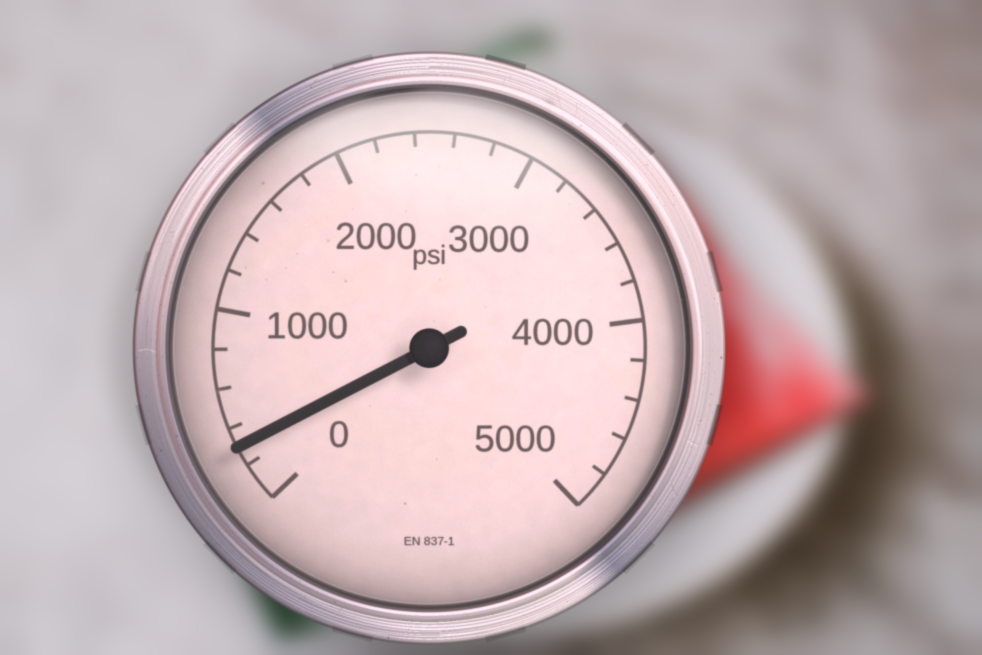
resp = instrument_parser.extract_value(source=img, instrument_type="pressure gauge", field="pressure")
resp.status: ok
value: 300 psi
